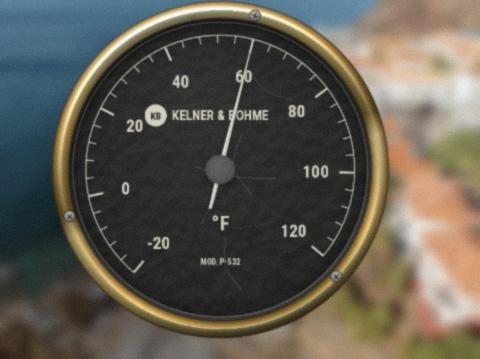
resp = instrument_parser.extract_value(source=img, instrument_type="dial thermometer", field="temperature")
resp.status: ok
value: 60 °F
